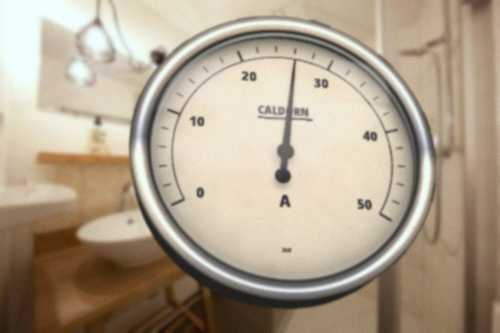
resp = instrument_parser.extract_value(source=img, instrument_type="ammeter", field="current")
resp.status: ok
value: 26 A
